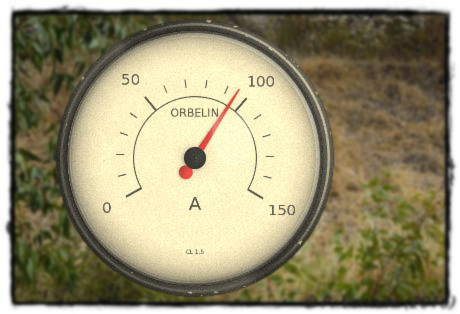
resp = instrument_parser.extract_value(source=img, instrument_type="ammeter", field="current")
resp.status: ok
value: 95 A
